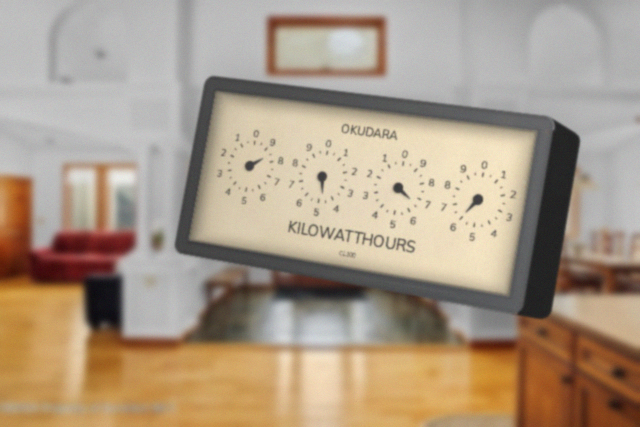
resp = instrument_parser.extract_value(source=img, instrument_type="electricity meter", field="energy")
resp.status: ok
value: 8466 kWh
